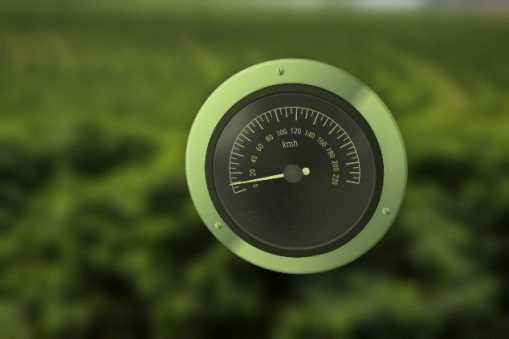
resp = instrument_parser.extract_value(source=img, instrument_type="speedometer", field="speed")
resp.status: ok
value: 10 km/h
